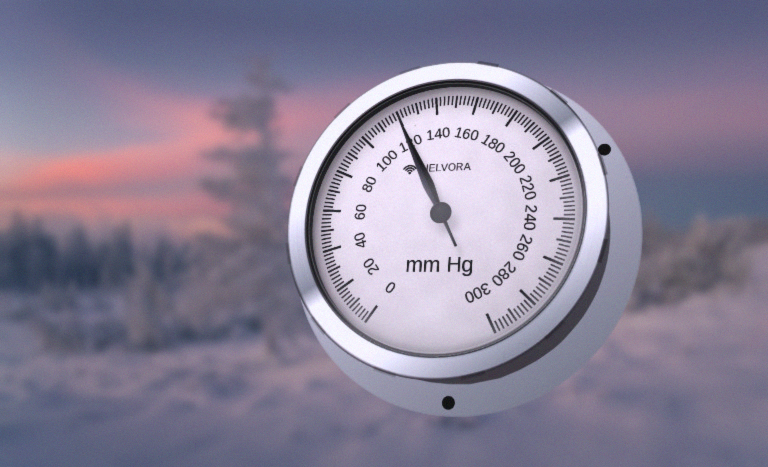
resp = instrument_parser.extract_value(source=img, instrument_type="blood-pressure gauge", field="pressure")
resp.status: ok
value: 120 mmHg
